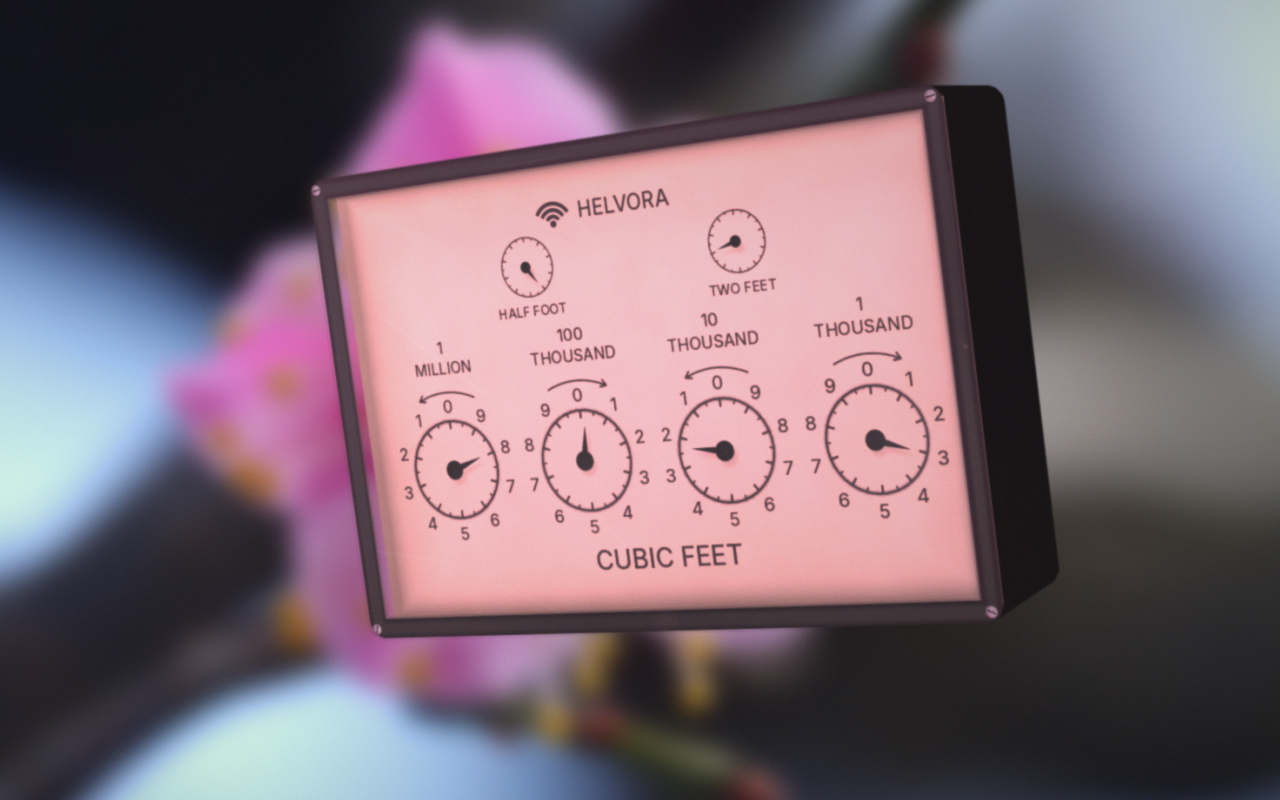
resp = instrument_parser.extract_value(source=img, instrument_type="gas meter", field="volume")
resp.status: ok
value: 802300 ft³
